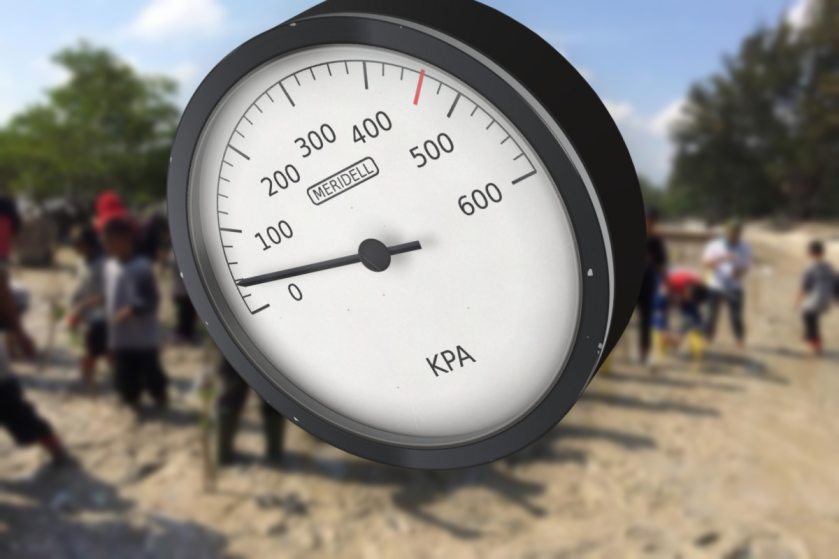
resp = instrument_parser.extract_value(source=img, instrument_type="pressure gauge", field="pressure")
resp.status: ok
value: 40 kPa
